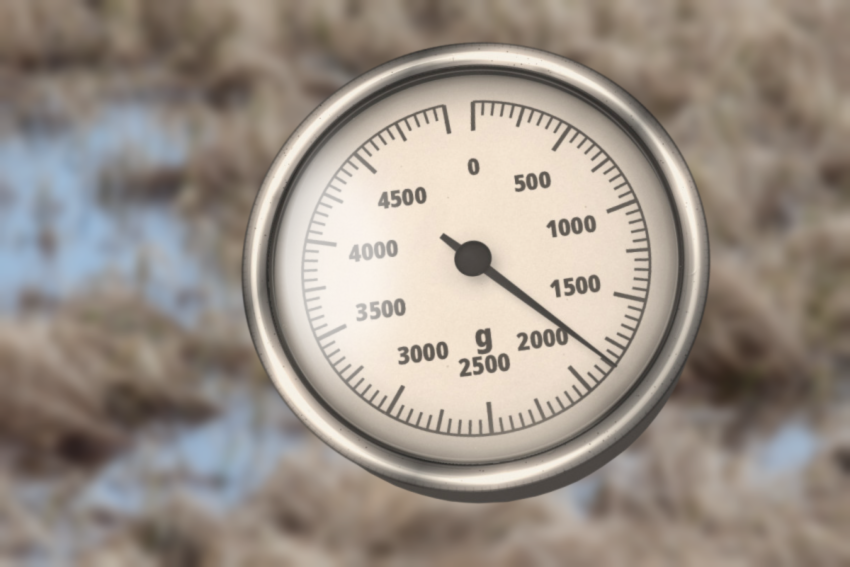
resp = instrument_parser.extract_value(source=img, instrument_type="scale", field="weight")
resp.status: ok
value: 1850 g
